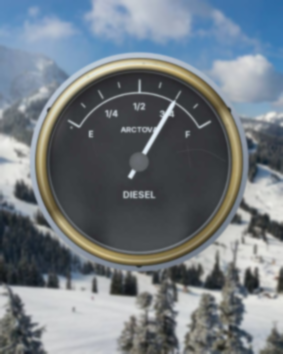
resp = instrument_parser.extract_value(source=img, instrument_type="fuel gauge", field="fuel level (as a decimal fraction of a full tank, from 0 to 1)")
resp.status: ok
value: 0.75
